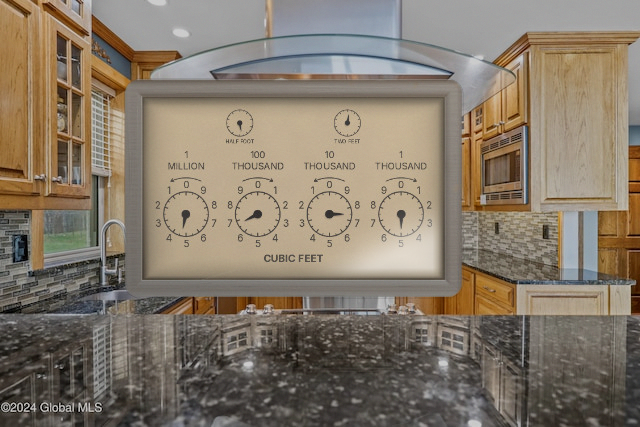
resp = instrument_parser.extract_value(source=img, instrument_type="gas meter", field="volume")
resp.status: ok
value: 467500 ft³
